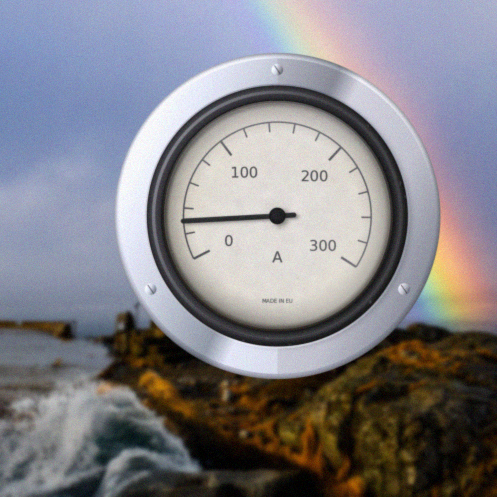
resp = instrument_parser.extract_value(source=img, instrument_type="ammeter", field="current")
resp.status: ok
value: 30 A
